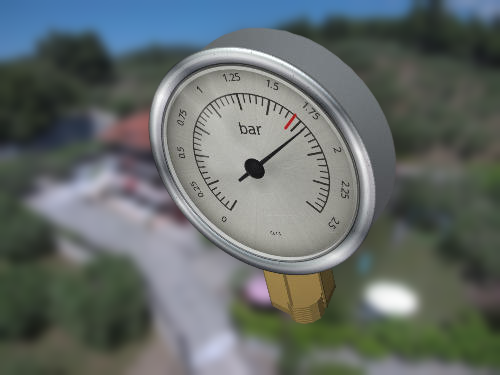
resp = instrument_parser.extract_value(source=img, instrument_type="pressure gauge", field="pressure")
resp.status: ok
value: 1.8 bar
